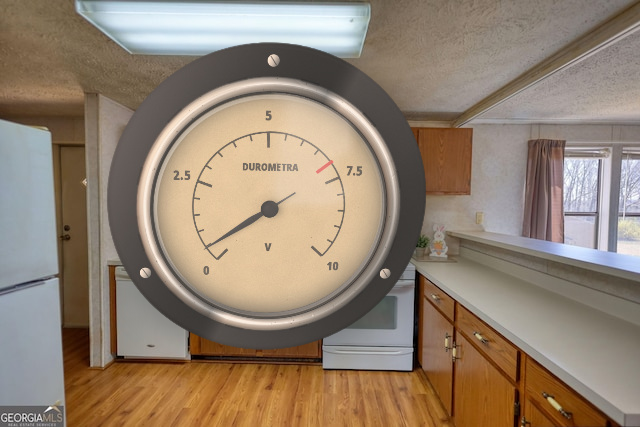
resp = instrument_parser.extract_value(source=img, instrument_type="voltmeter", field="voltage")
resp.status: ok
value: 0.5 V
